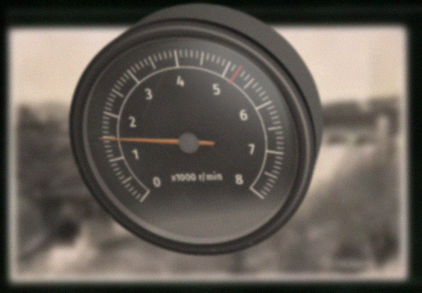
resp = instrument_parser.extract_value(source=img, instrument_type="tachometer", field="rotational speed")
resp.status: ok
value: 1500 rpm
